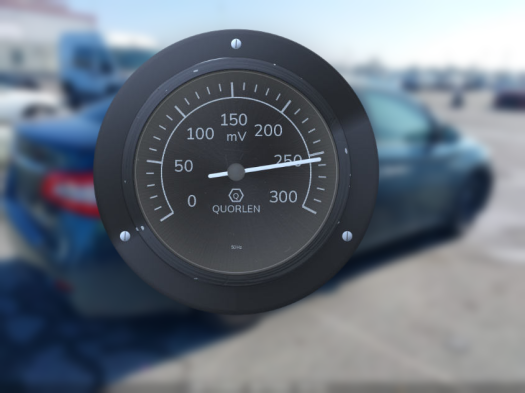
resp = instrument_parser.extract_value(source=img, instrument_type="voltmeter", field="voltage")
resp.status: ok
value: 255 mV
